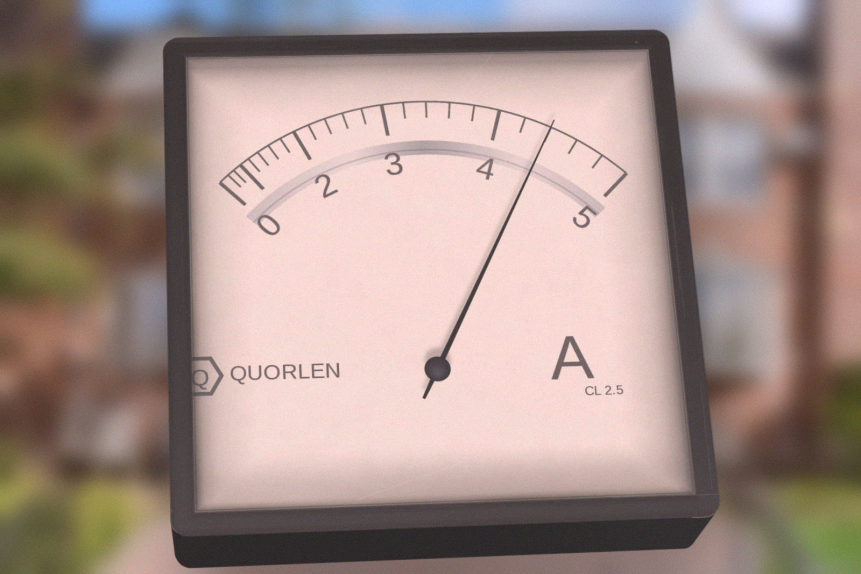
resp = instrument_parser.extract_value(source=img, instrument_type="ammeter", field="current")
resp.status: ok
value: 4.4 A
